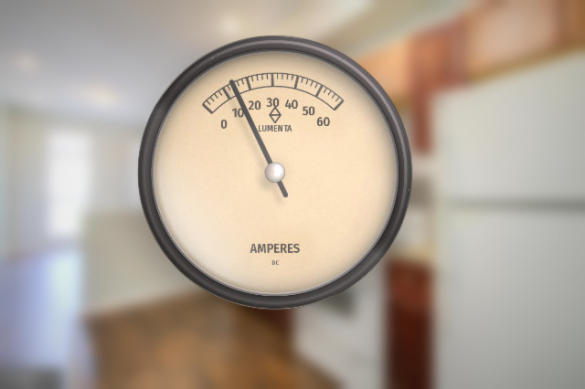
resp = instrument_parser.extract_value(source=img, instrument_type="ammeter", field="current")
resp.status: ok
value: 14 A
